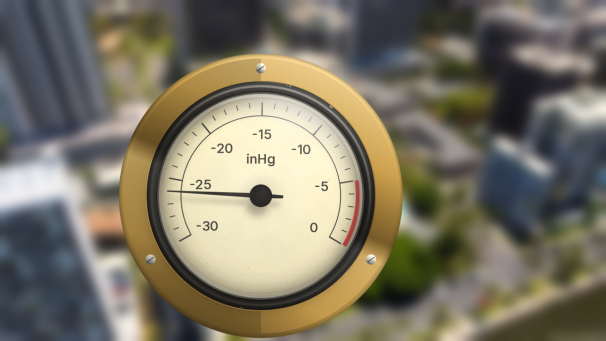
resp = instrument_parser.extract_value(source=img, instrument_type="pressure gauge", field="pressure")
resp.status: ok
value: -26 inHg
